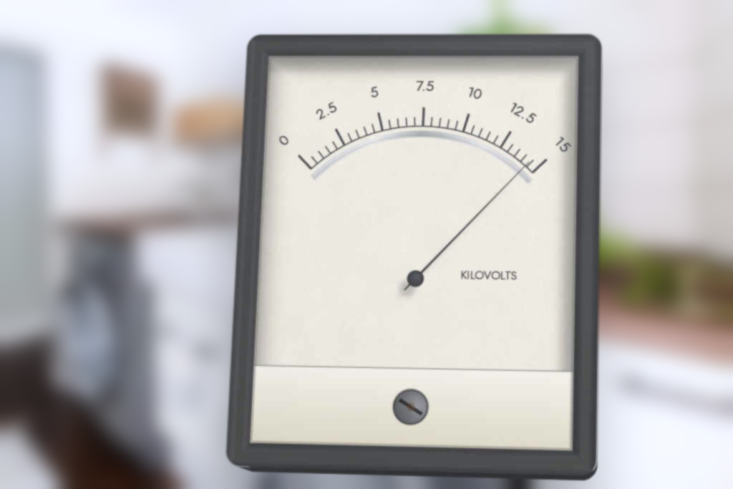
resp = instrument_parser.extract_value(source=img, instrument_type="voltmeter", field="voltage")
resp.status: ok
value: 14.5 kV
